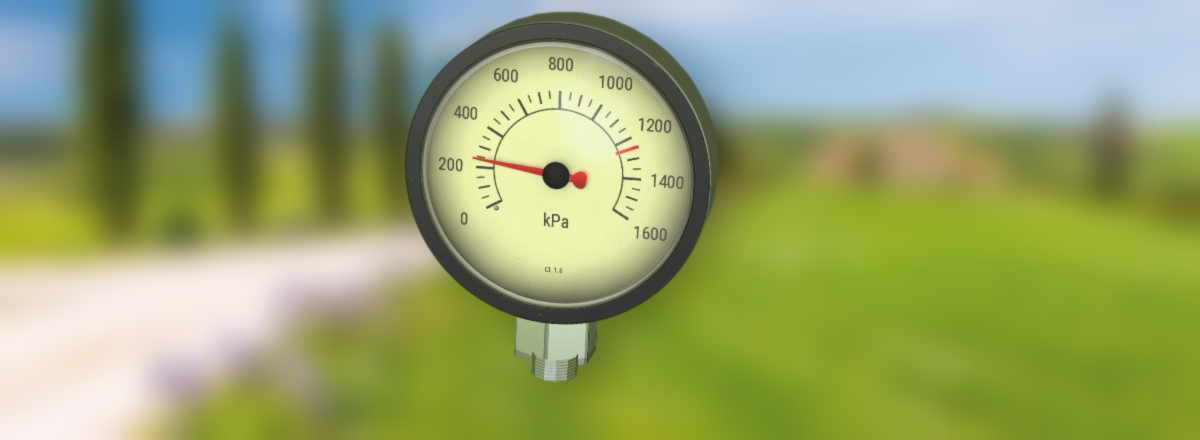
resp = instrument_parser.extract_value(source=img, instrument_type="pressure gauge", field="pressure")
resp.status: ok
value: 250 kPa
